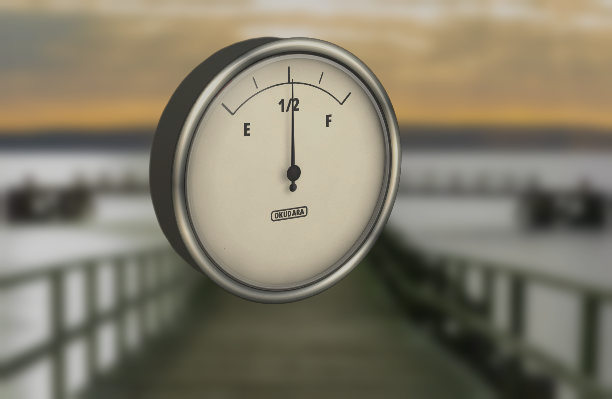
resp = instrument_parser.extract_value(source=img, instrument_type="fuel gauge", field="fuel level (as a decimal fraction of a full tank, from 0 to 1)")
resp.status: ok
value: 0.5
